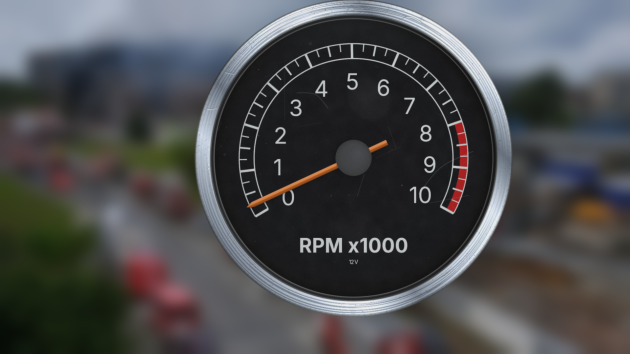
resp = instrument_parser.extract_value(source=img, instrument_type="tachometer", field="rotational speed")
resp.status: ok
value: 250 rpm
